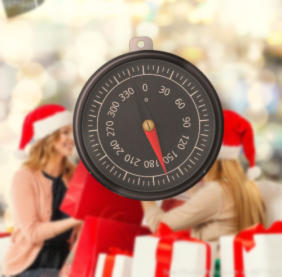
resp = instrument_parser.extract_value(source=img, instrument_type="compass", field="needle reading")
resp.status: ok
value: 165 °
